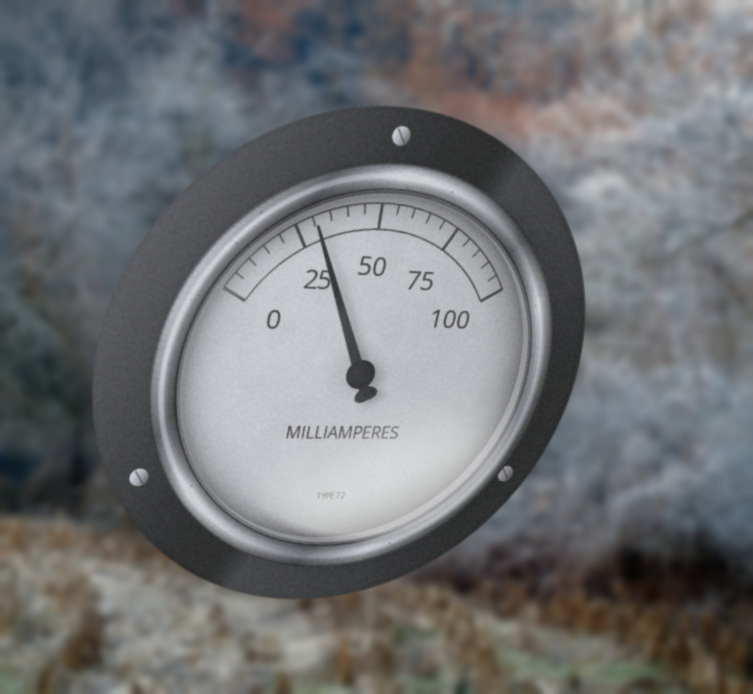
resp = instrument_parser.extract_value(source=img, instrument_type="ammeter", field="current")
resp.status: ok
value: 30 mA
